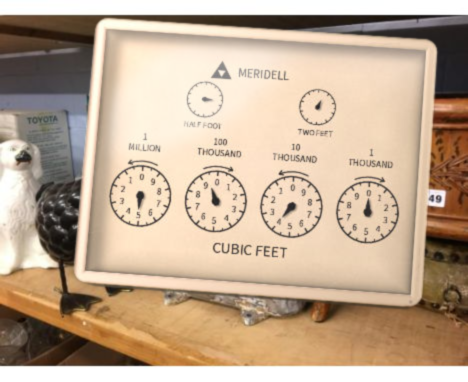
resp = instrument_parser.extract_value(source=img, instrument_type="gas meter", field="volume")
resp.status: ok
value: 494000 ft³
